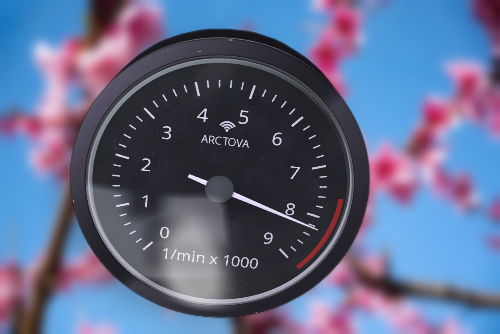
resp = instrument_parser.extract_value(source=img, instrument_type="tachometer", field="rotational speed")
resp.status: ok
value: 8200 rpm
